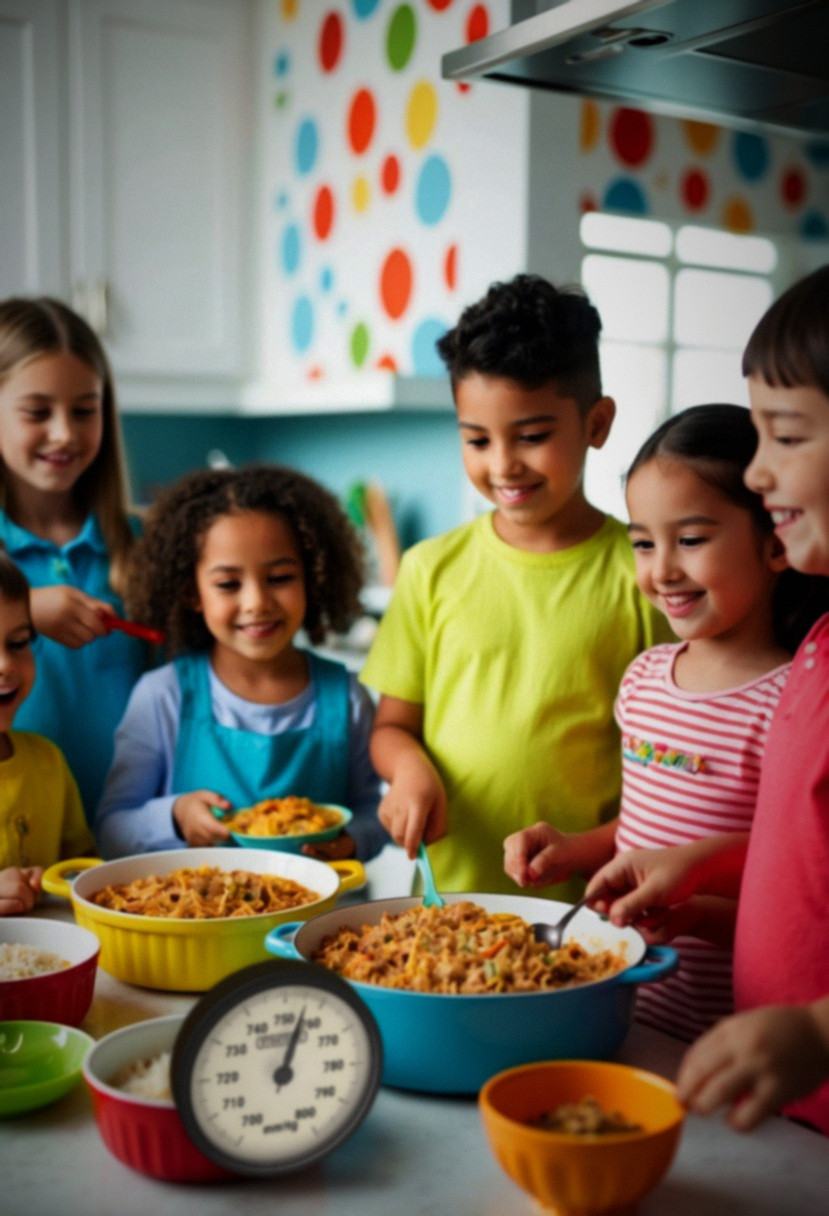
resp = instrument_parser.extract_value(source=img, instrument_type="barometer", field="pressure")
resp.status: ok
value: 755 mmHg
